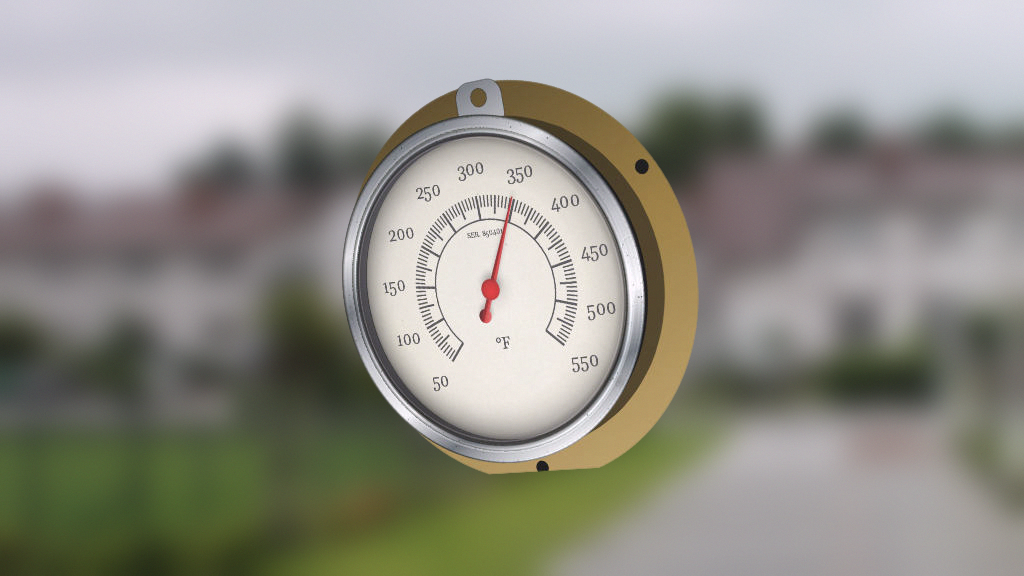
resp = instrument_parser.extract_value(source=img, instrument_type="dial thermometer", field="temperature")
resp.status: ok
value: 350 °F
